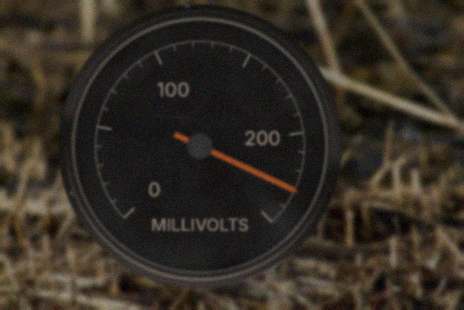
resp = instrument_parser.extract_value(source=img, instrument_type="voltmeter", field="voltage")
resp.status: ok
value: 230 mV
